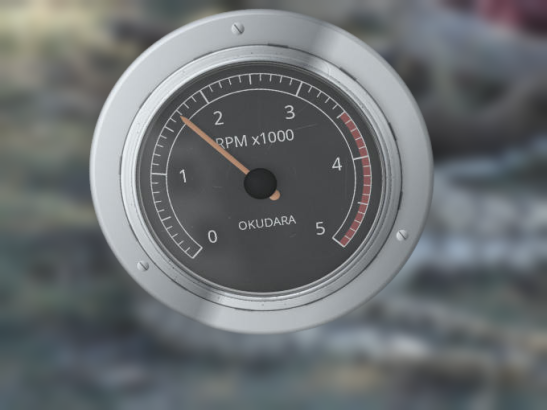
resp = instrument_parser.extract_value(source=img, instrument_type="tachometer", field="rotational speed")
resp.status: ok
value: 1700 rpm
